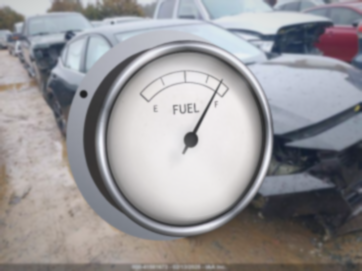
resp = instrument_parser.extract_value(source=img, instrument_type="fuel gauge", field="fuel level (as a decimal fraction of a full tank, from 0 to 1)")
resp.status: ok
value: 0.875
